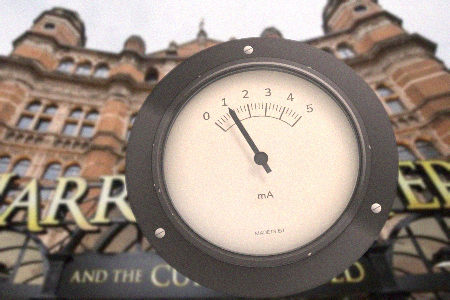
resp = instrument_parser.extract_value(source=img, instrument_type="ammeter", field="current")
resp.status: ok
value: 1 mA
